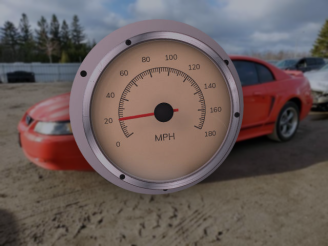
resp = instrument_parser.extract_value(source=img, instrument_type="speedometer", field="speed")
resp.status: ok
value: 20 mph
